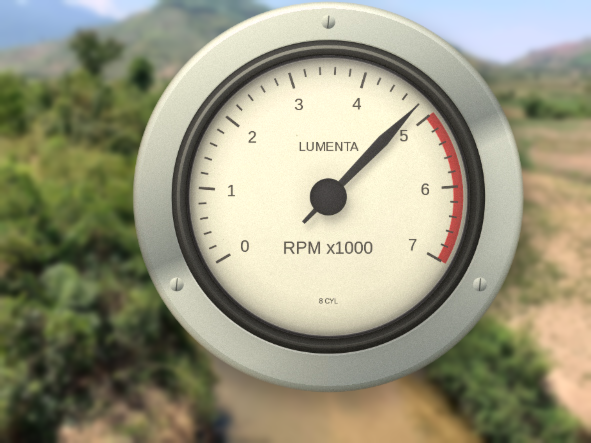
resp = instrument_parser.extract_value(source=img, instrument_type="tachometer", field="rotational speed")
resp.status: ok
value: 4800 rpm
